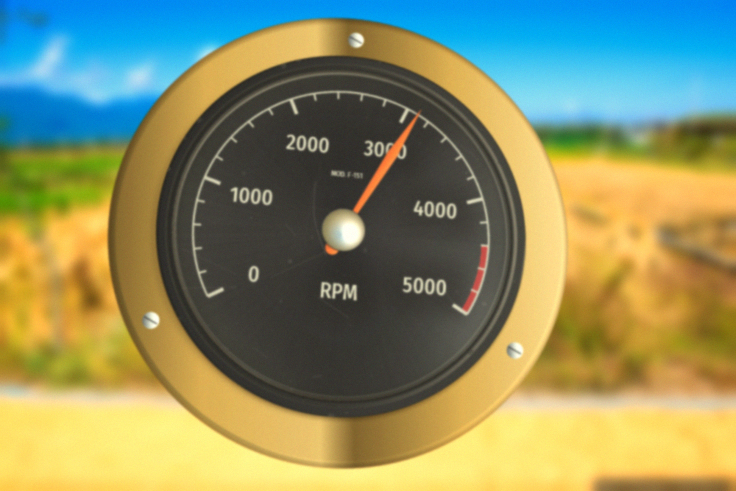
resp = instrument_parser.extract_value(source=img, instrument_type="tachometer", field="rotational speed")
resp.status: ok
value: 3100 rpm
